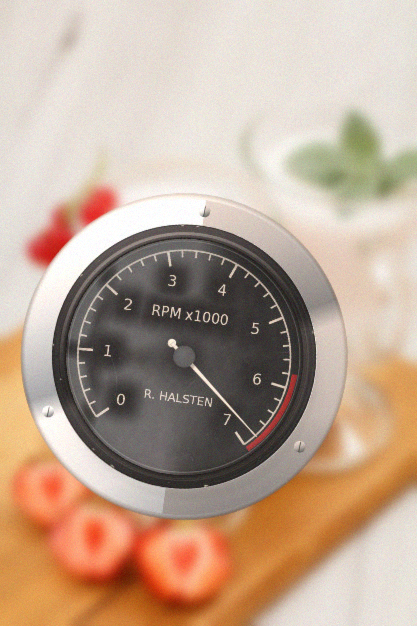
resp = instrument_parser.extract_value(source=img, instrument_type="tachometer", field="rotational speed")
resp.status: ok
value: 6800 rpm
